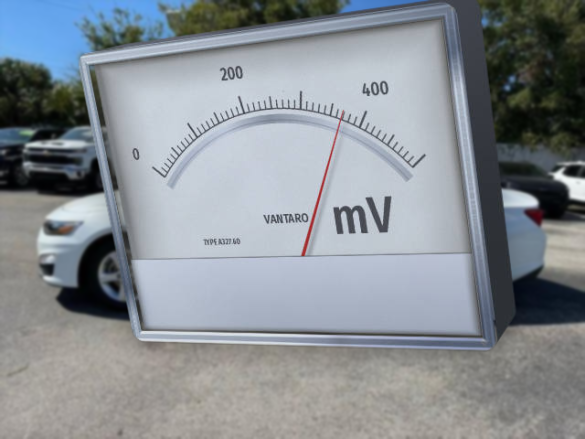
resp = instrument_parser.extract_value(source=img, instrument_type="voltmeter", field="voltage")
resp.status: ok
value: 370 mV
